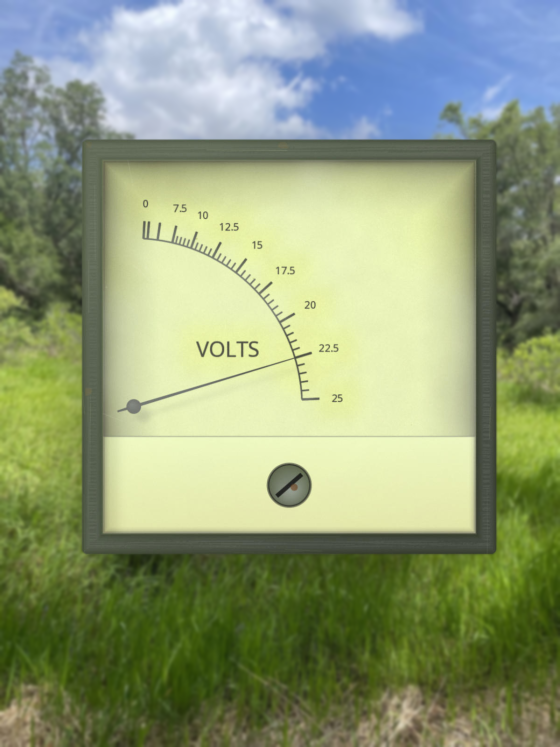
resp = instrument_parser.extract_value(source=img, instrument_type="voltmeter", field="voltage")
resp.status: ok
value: 22.5 V
